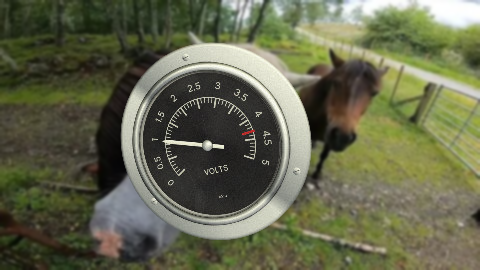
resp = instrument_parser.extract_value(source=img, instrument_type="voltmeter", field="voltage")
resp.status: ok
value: 1 V
